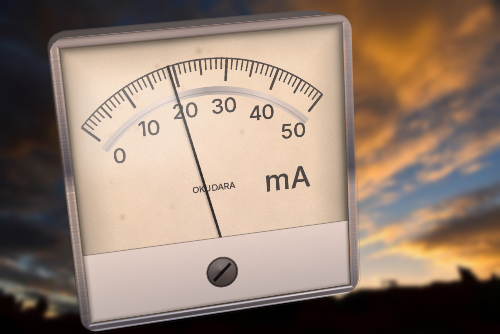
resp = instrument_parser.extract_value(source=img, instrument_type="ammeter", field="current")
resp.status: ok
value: 19 mA
